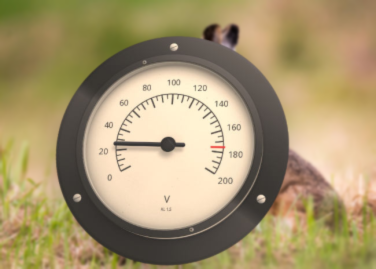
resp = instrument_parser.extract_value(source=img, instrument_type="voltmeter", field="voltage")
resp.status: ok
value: 25 V
